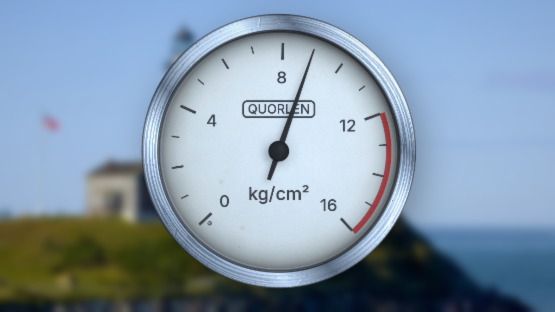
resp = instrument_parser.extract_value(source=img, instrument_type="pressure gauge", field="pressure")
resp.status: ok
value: 9 kg/cm²
